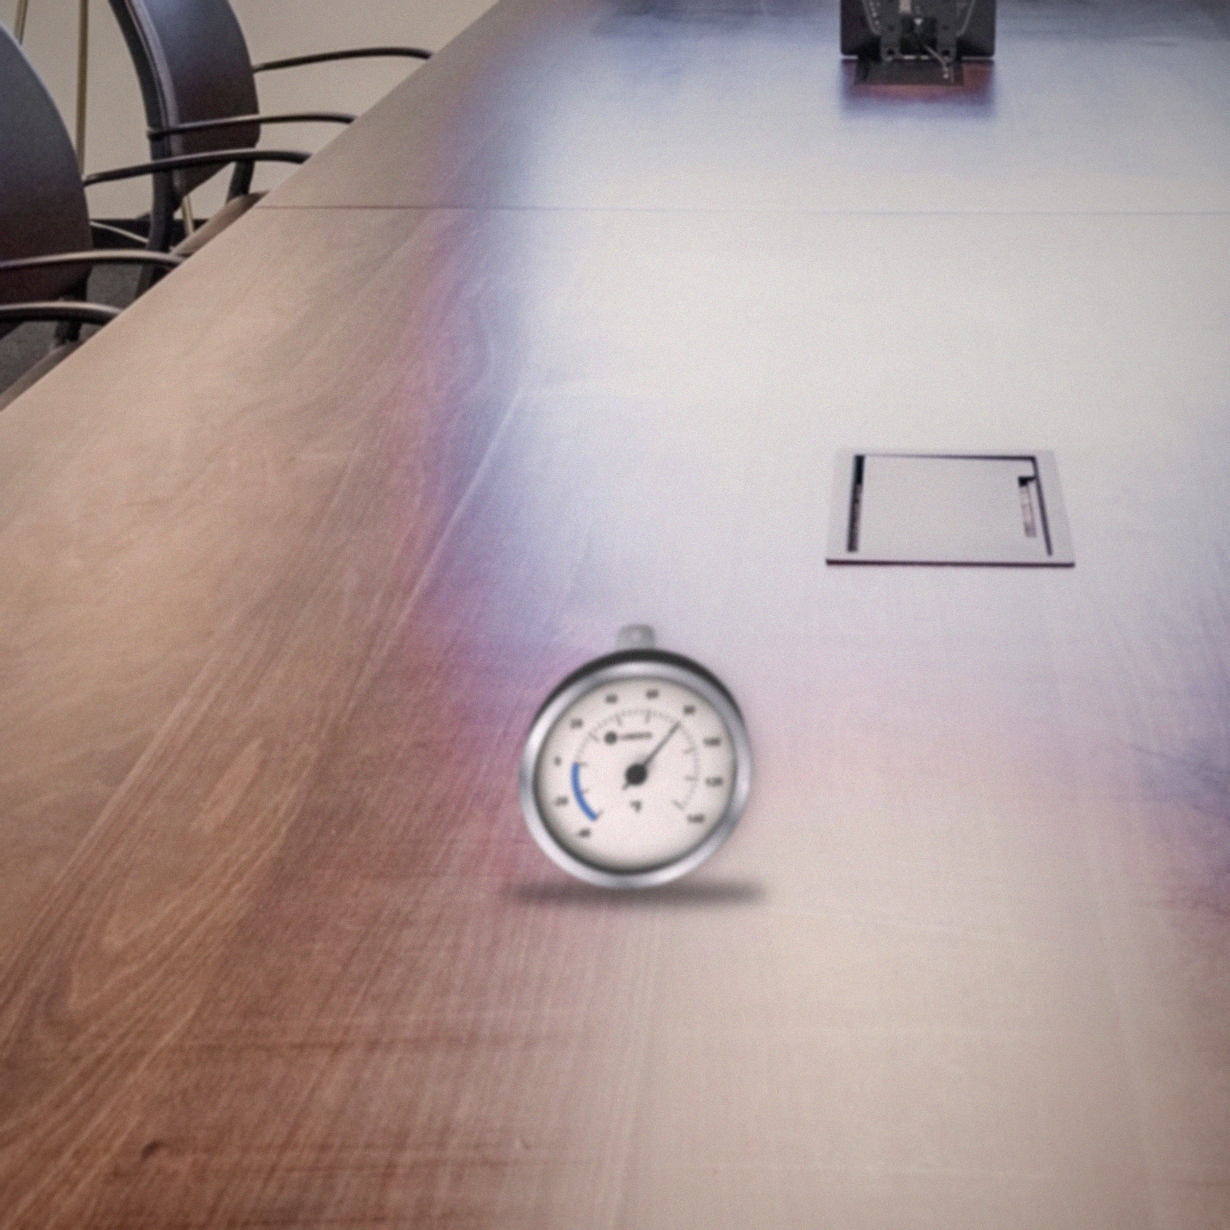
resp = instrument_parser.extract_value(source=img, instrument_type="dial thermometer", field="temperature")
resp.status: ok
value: 80 °F
